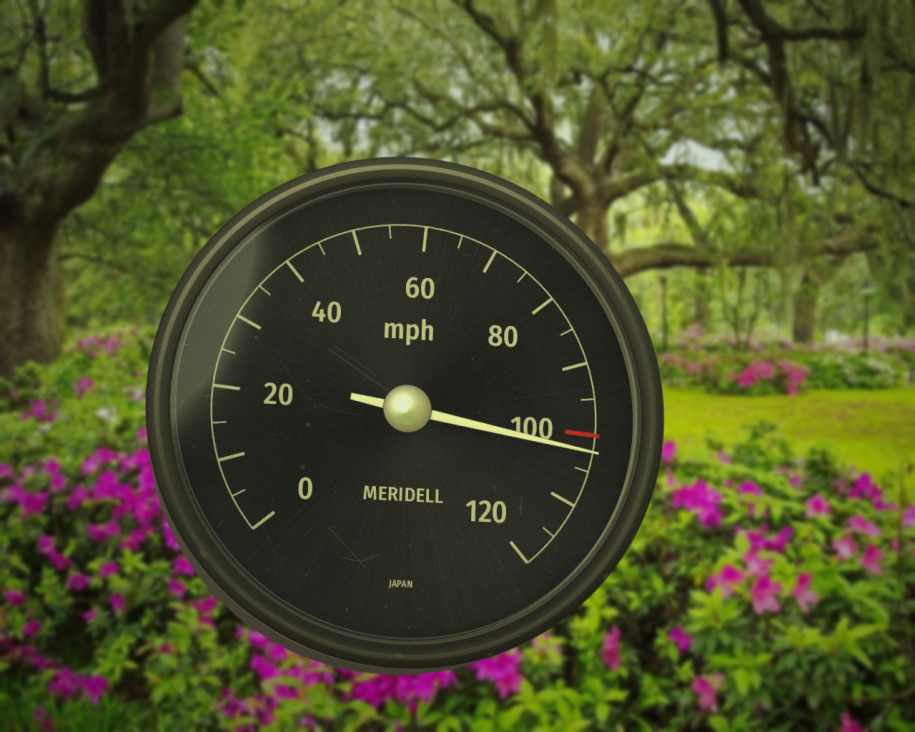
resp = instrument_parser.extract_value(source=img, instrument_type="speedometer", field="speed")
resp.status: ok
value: 102.5 mph
